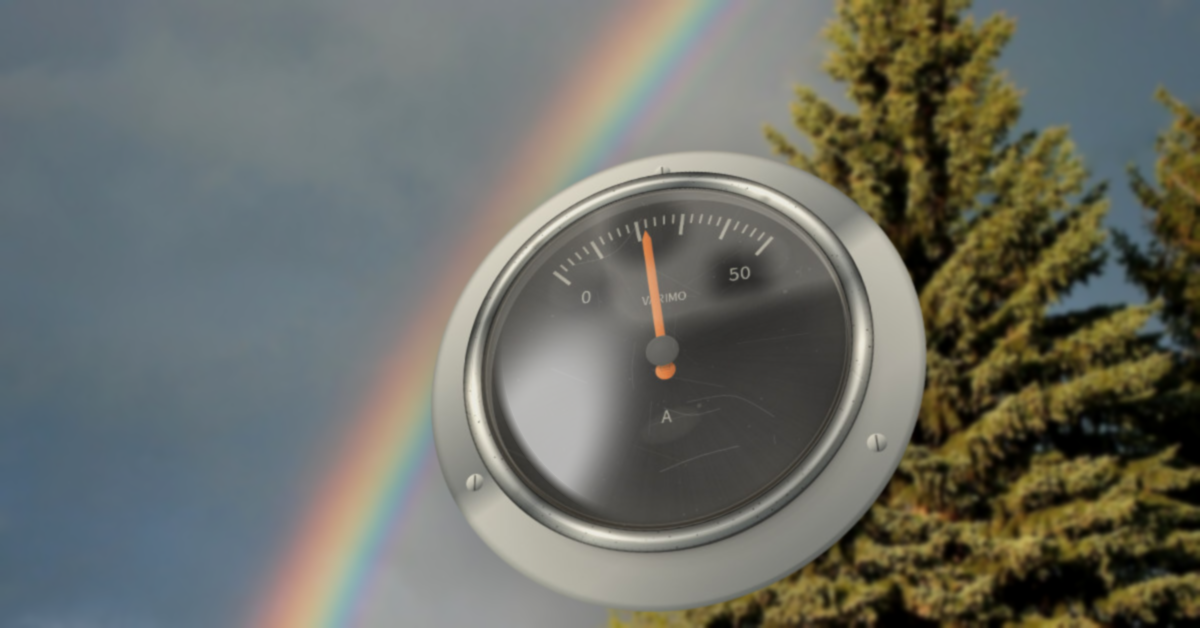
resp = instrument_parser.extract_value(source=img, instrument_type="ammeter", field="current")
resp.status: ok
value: 22 A
